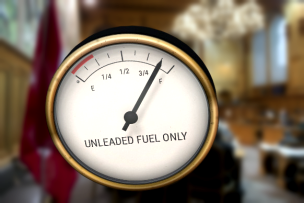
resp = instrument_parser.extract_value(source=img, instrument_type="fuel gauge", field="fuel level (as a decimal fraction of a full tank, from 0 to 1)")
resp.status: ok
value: 0.875
